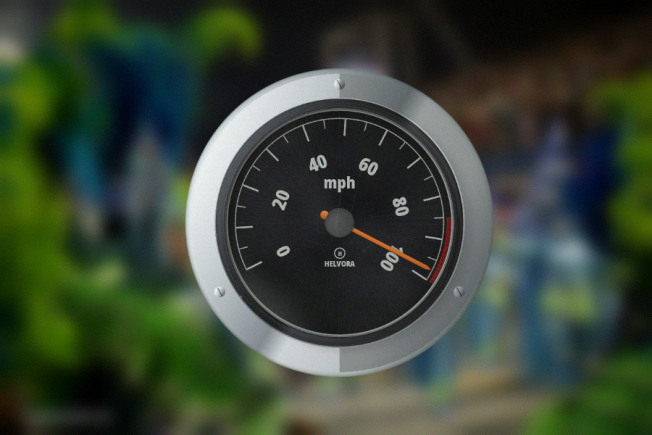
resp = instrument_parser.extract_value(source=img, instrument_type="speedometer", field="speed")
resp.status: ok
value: 97.5 mph
